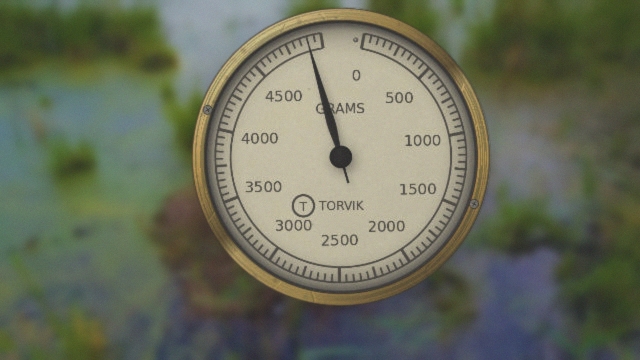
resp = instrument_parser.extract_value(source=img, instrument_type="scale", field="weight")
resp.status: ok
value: 4900 g
